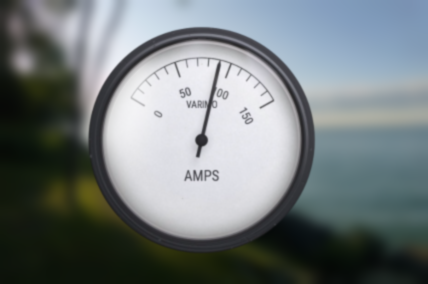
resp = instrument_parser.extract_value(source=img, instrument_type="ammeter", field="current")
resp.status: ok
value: 90 A
